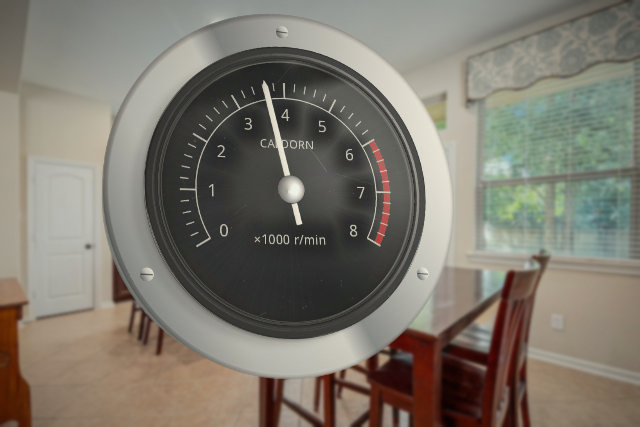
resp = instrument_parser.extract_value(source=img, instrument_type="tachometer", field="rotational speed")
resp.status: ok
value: 3600 rpm
